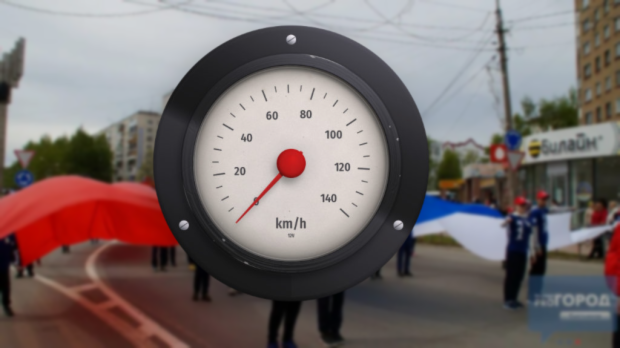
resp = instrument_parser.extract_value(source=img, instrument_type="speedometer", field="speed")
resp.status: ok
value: 0 km/h
